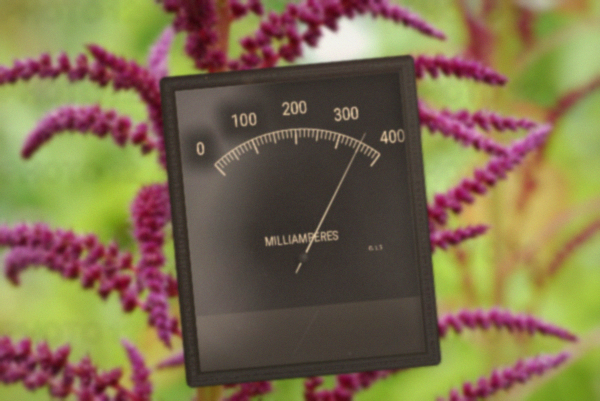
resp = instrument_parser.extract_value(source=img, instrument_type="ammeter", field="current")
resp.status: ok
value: 350 mA
